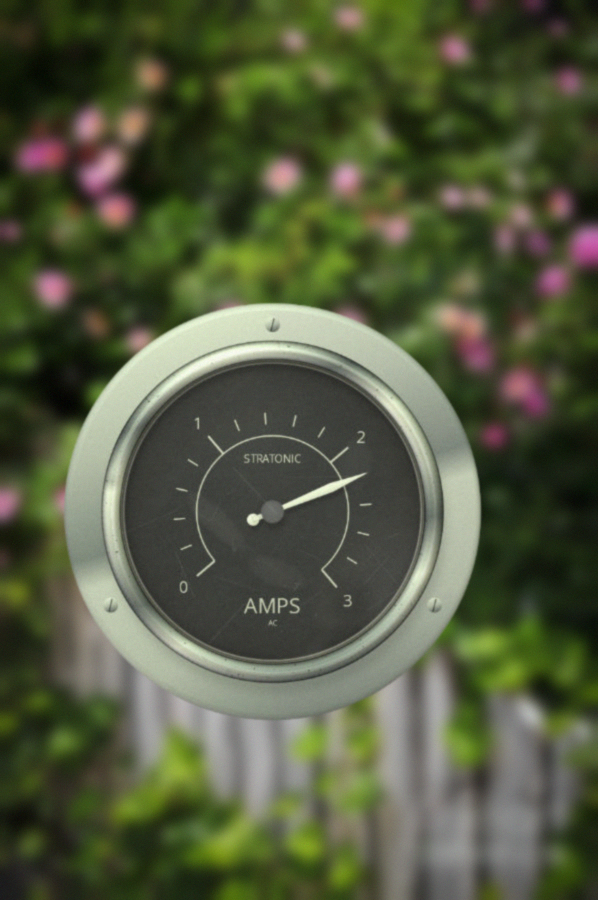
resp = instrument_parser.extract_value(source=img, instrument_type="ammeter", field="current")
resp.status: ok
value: 2.2 A
